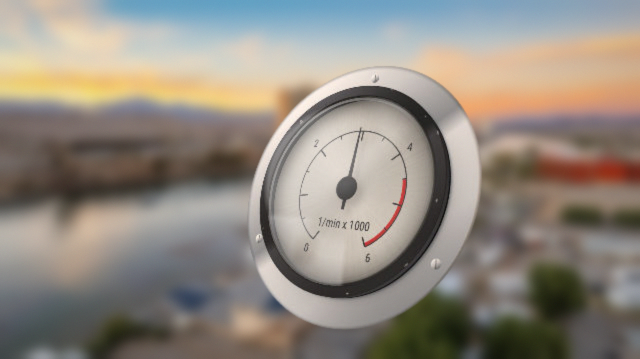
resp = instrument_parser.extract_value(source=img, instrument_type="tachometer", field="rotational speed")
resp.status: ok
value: 3000 rpm
